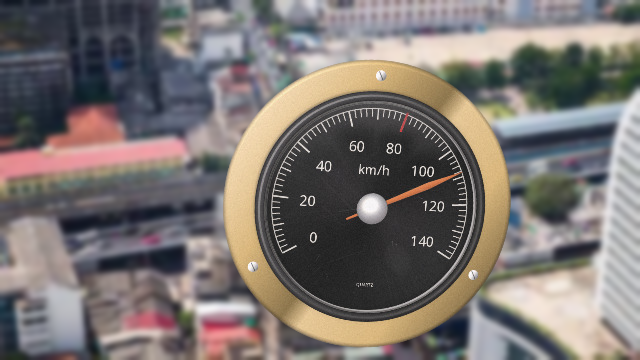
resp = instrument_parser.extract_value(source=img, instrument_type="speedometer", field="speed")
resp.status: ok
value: 108 km/h
